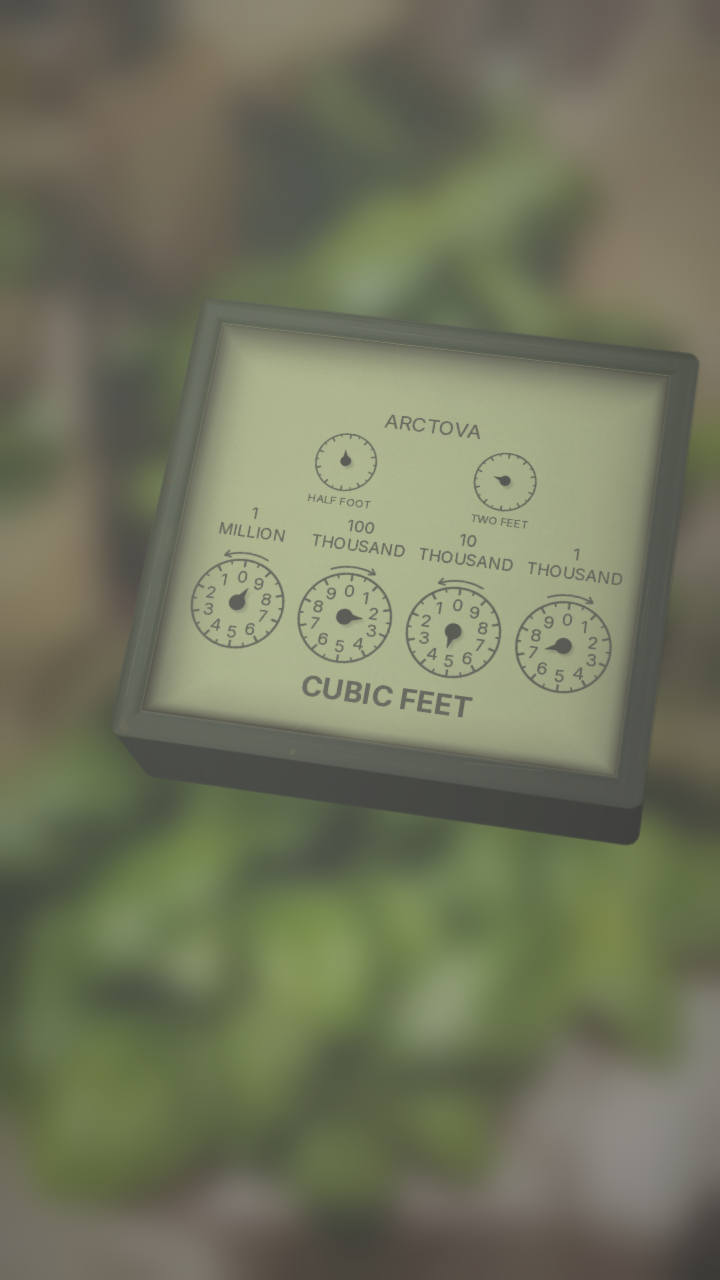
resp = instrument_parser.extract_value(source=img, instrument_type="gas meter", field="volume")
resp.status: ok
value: 924700 ft³
